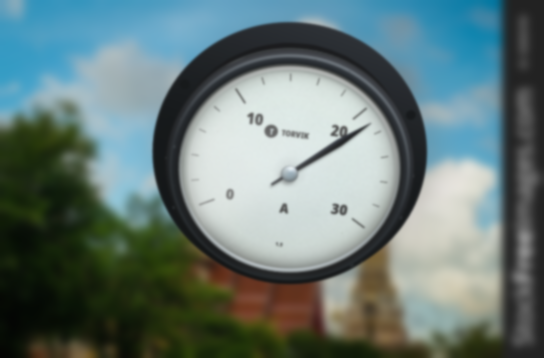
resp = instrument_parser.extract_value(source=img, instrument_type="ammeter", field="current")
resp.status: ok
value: 21 A
